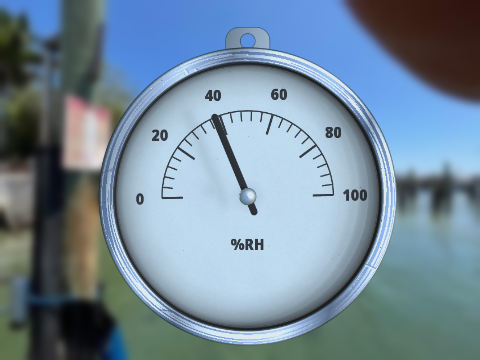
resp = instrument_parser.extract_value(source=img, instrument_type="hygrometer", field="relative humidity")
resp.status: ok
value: 38 %
